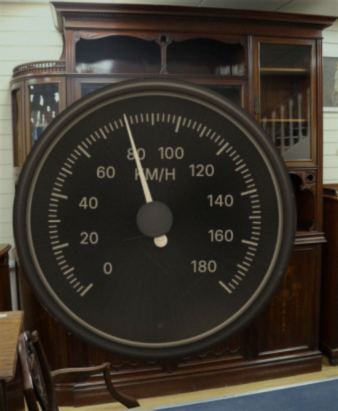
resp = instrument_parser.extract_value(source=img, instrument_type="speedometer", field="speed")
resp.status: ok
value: 80 km/h
